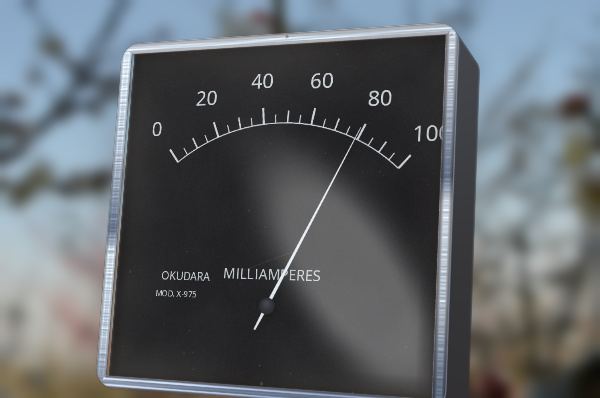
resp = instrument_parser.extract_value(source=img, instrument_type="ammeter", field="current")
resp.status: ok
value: 80 mA
